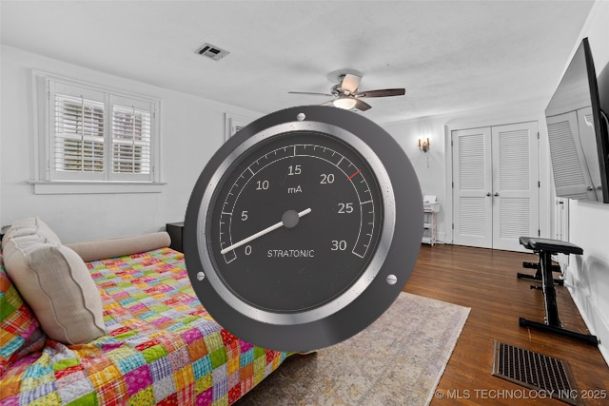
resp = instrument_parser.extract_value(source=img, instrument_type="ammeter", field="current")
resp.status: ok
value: 1 mA
